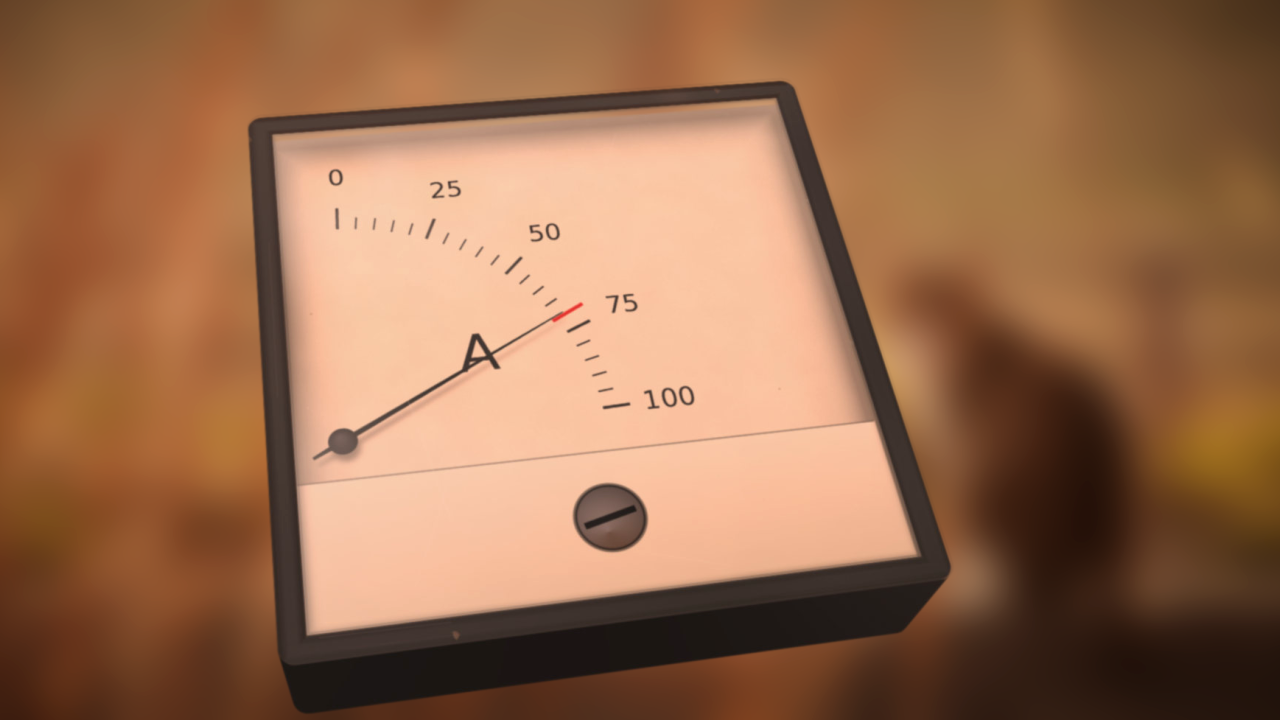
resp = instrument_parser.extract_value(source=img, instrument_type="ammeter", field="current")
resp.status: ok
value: 70 A
